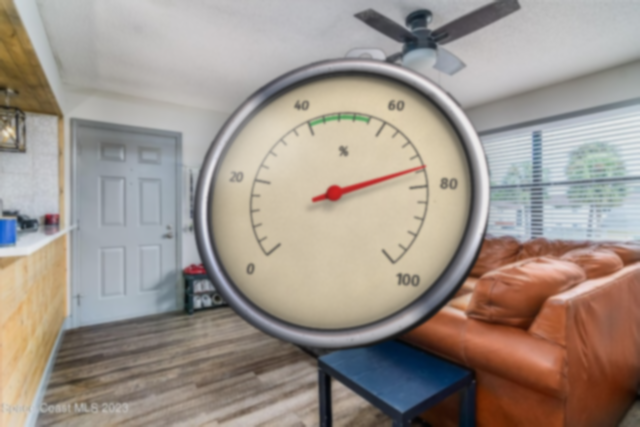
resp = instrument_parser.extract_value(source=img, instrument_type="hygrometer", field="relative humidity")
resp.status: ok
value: 76 %
